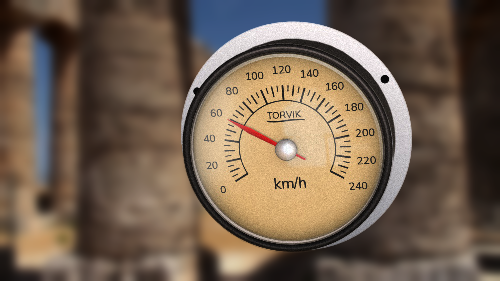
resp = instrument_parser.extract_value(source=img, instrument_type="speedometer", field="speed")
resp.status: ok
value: 60 km/h
